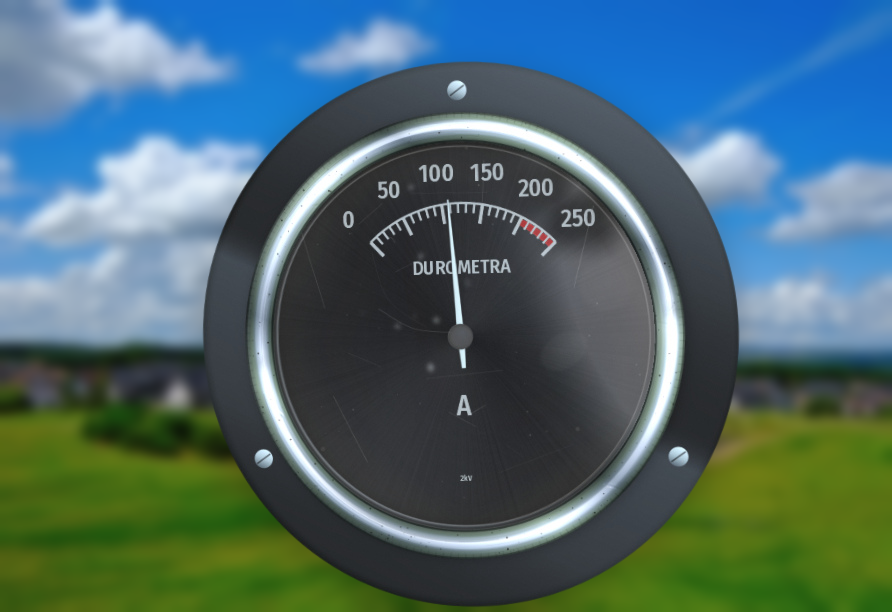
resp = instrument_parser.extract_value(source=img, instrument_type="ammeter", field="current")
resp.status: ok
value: 110 A
